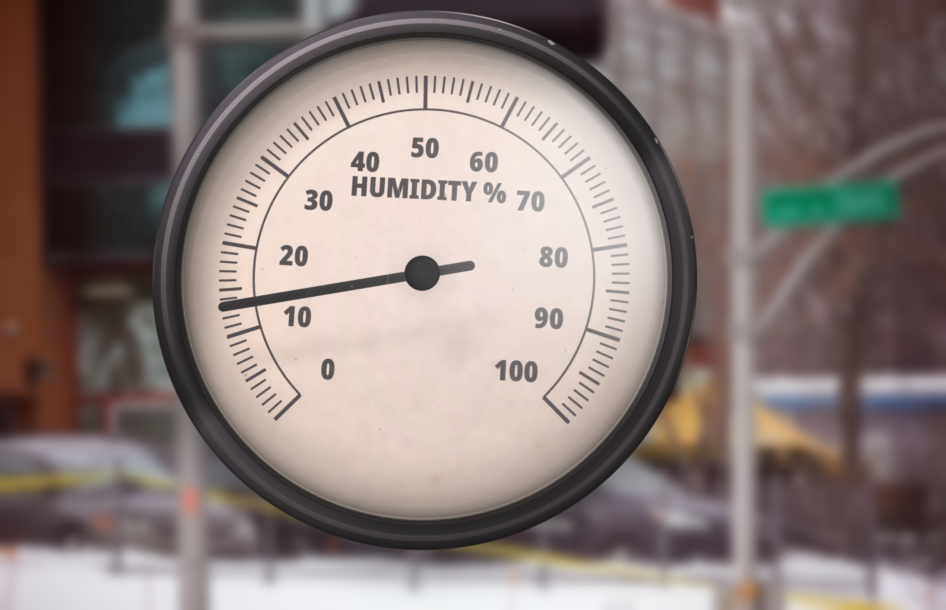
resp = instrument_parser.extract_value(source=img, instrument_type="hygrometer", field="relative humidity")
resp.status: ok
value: 13 %
